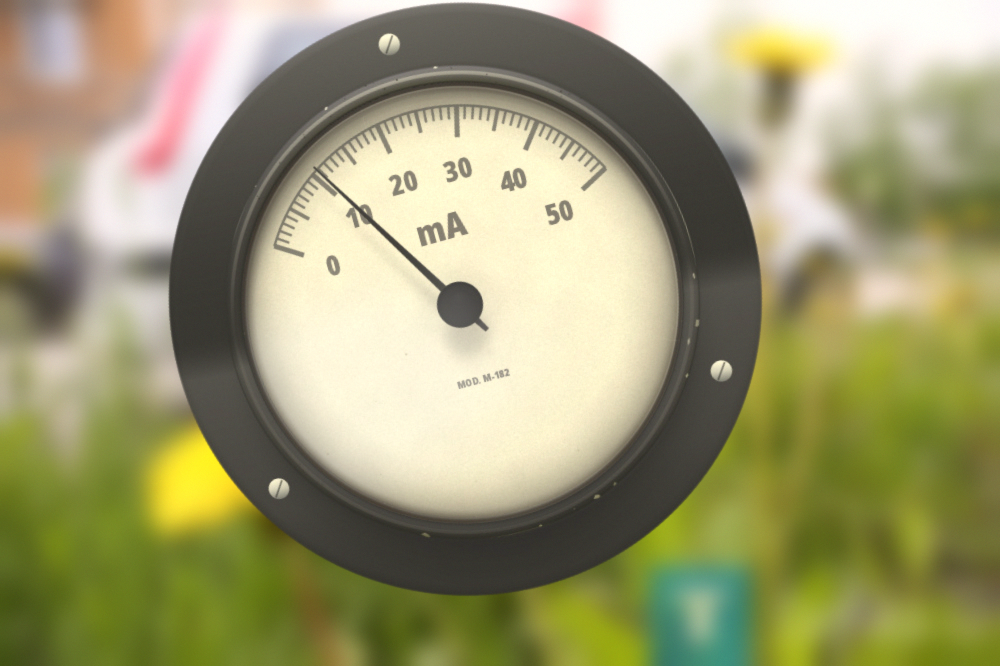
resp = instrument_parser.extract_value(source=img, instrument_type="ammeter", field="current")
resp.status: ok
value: 11 mA
